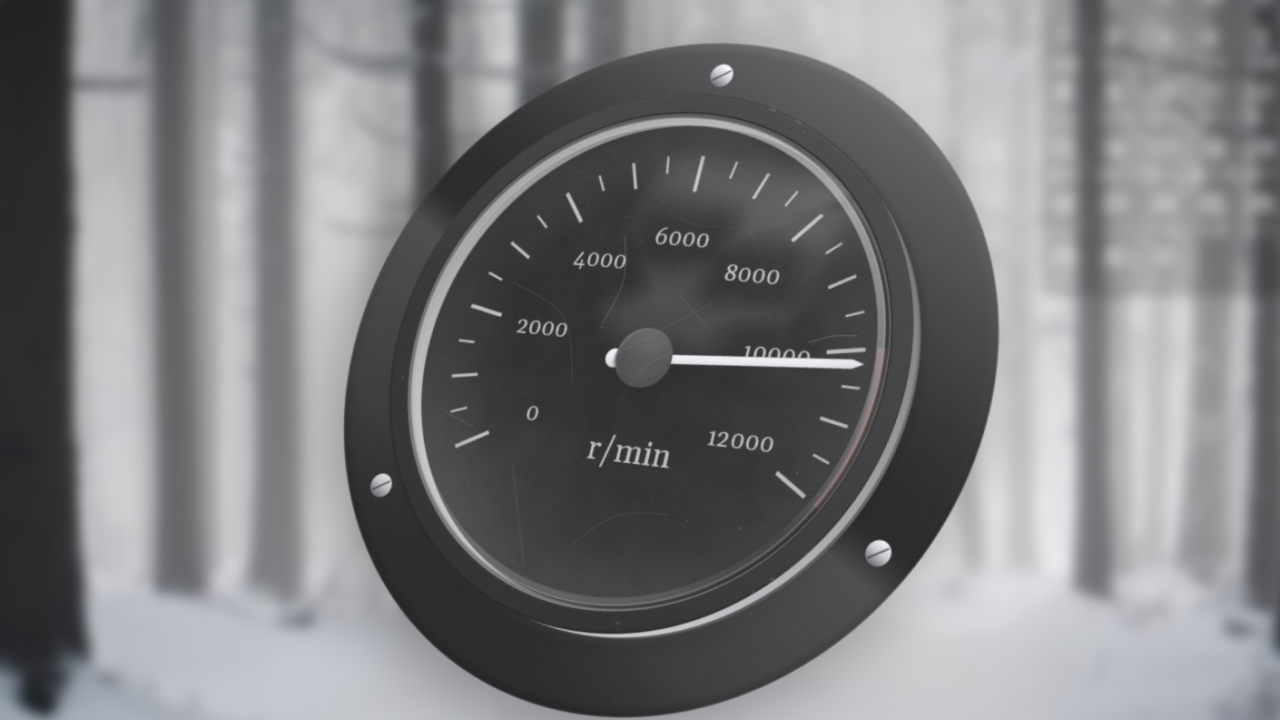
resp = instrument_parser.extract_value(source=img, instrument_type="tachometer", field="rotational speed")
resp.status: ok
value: 10250 rpm
